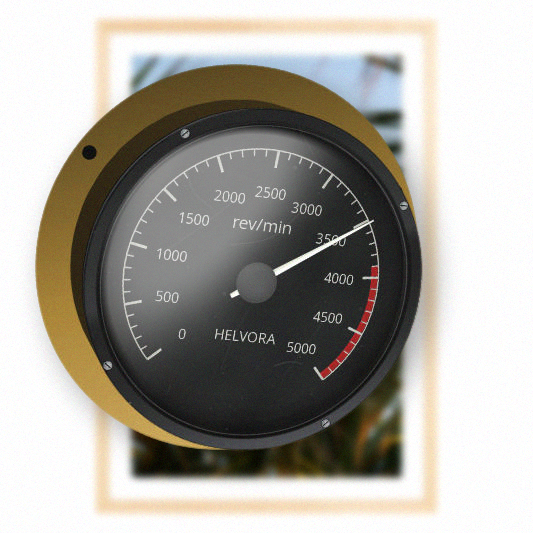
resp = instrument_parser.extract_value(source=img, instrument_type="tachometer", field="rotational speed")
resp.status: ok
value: 3500 rpm
